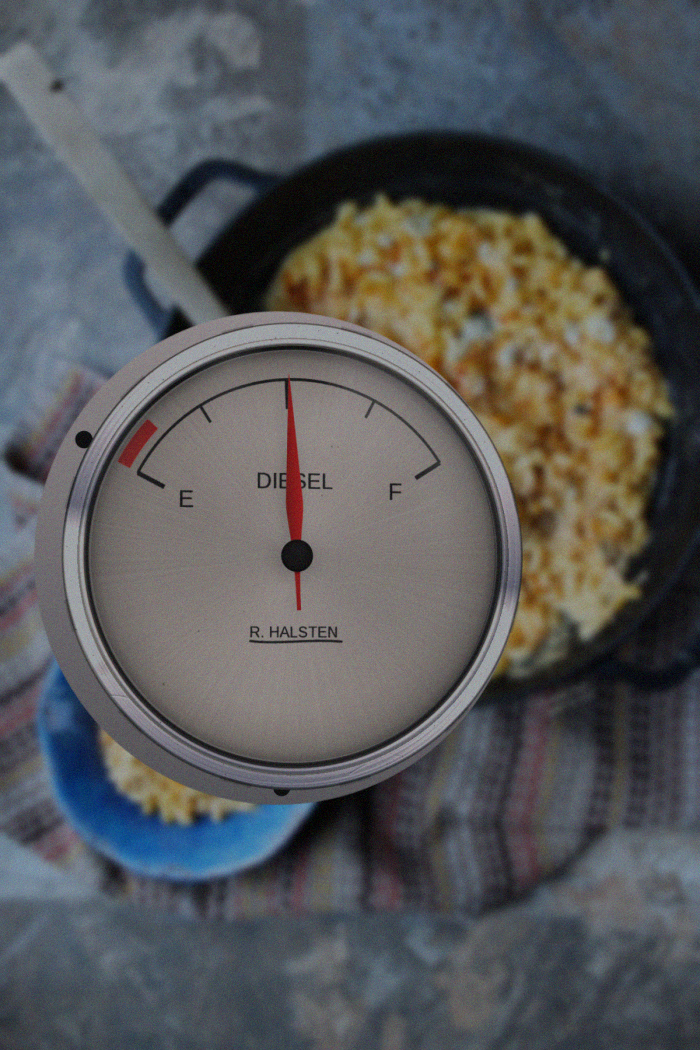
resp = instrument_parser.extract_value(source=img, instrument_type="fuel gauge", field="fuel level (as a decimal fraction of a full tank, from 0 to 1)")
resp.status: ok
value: 0.5
